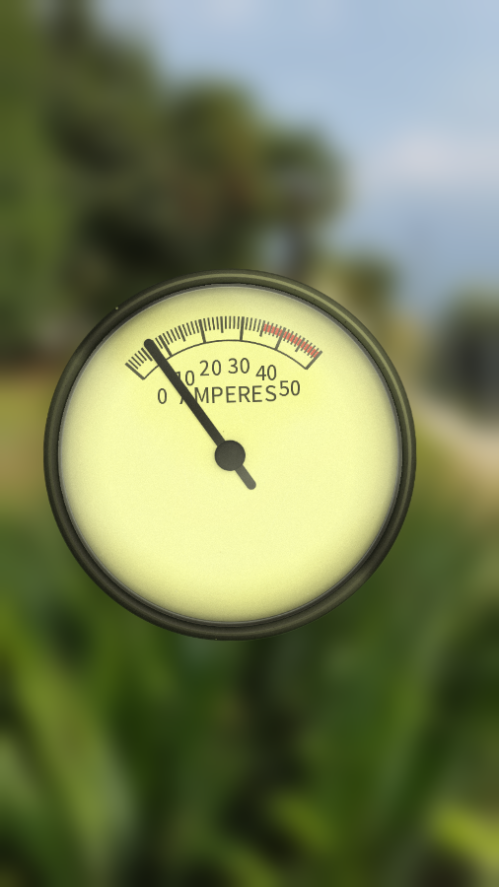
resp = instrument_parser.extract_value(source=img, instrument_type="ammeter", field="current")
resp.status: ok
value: 7 A
